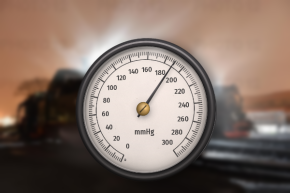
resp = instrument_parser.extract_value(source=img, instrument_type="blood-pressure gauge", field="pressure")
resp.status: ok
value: 190 mmHg
